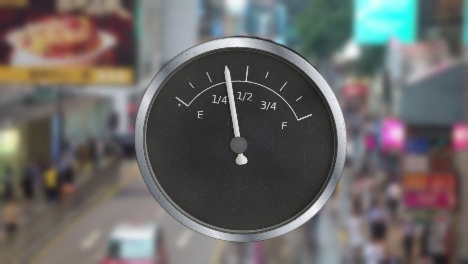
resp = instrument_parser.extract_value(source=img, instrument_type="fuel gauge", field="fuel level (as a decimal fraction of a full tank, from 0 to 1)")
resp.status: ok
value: 0.375
